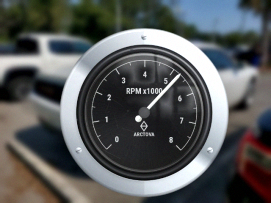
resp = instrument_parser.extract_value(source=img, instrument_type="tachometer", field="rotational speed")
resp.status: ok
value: 5250 rpm
